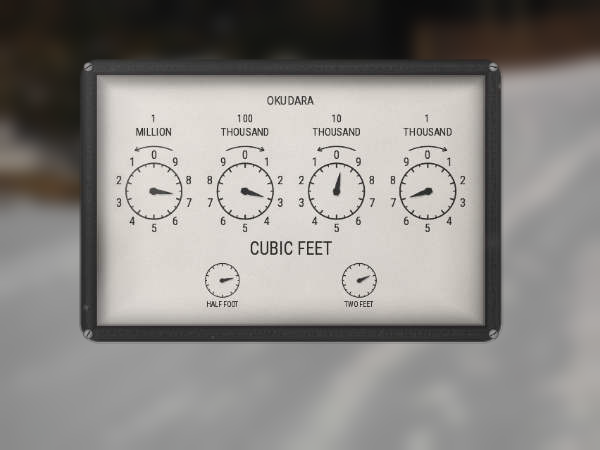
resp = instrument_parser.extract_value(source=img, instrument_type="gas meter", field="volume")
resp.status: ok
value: 729700 ft³
